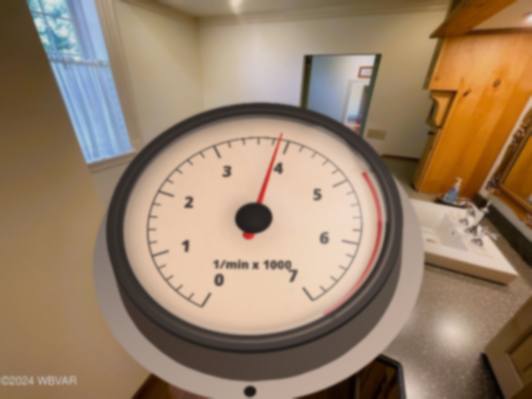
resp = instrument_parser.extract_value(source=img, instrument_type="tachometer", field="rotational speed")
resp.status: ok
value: 3900 rpm
